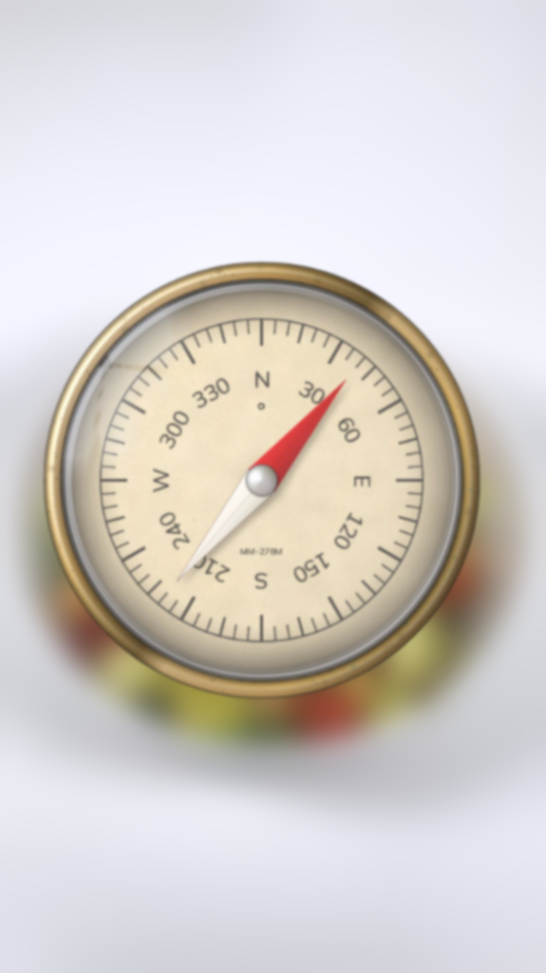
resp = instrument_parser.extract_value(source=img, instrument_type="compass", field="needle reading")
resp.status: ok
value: 40 °
